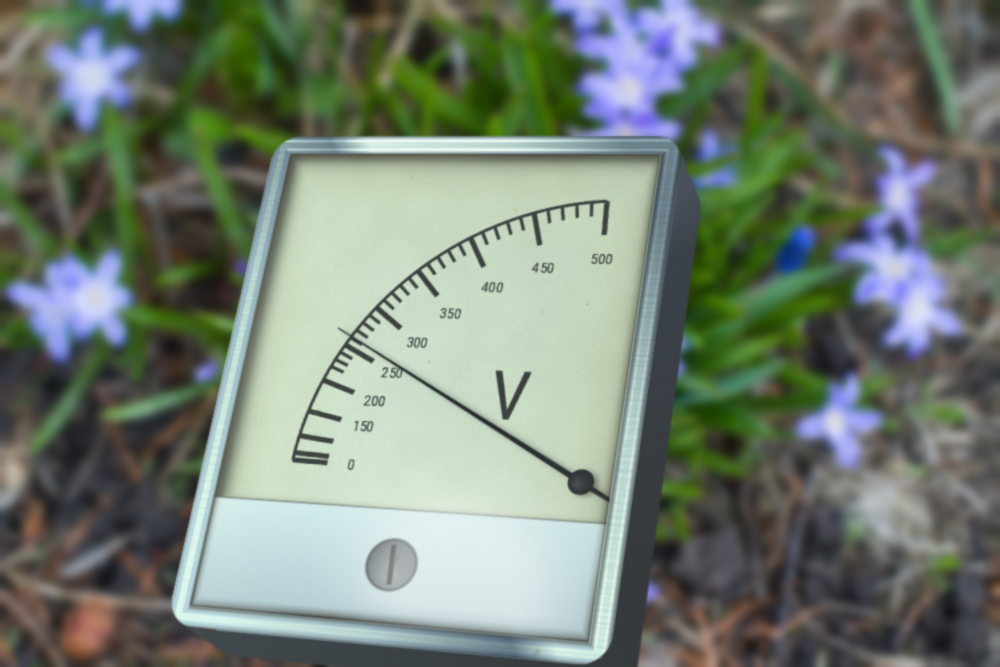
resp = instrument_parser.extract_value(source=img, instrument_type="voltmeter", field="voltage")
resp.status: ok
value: 260 V
